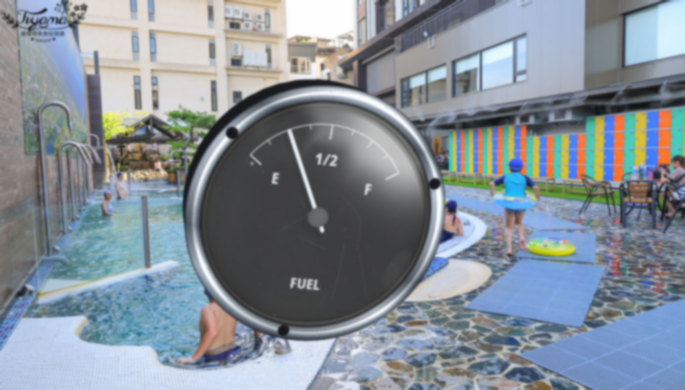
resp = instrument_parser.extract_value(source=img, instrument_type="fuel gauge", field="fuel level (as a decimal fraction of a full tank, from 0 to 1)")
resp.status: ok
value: 0.25
